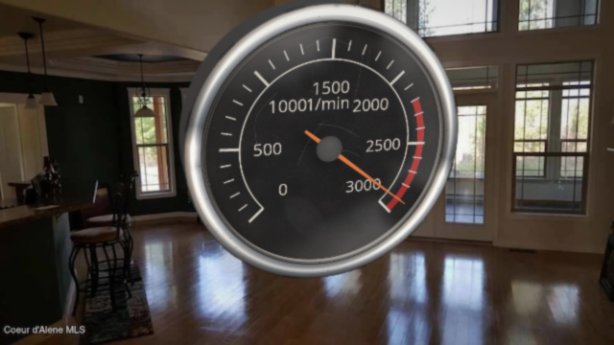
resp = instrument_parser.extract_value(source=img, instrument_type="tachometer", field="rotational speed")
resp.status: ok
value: 2900 rpm
